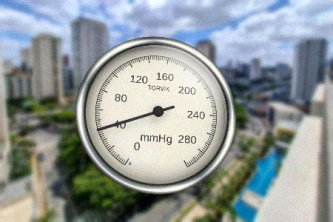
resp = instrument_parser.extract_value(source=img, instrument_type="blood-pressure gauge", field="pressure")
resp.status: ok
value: 40 mmHg
